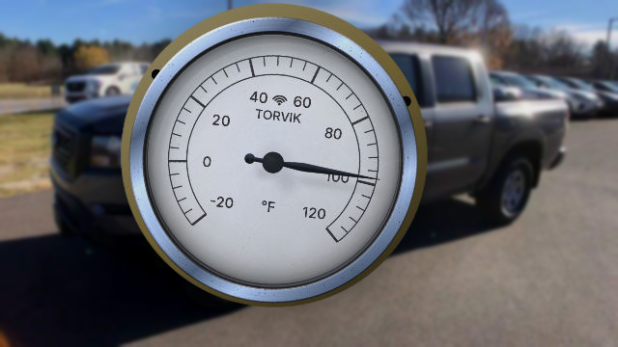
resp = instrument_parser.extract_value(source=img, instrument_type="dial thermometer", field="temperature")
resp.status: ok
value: 98 °F
